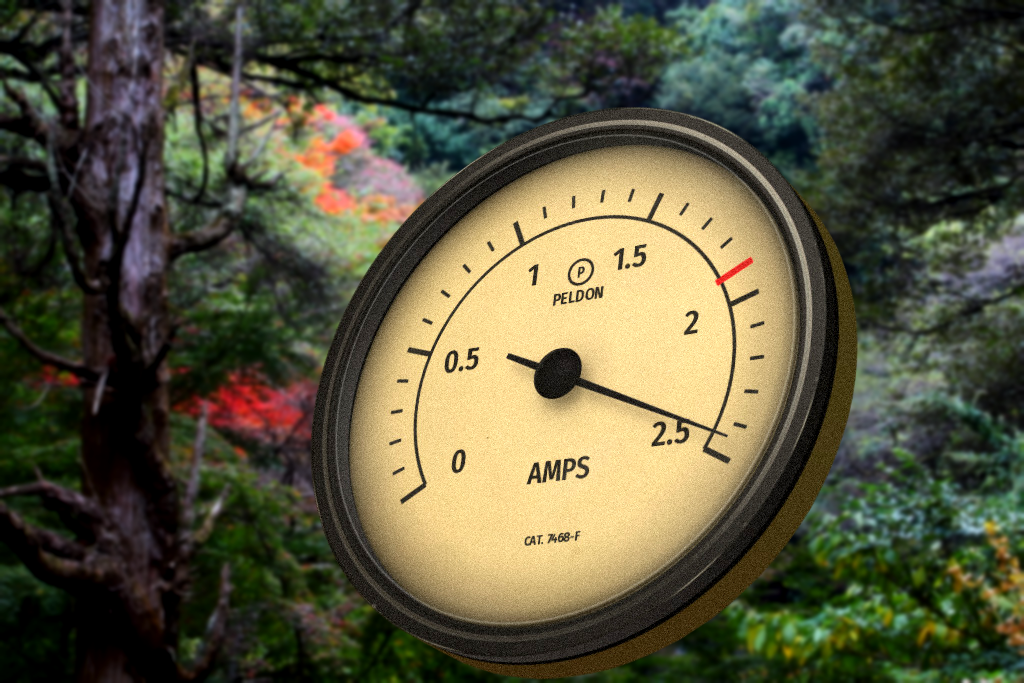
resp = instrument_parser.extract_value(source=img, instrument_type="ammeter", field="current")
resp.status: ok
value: 2.45 A
